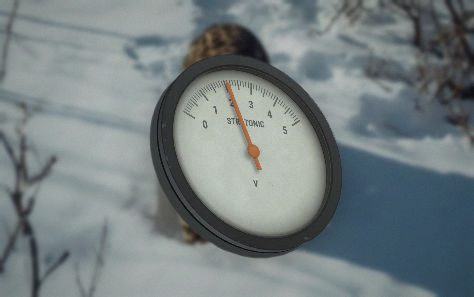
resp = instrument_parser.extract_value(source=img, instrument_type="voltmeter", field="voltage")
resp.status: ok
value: 2 V
